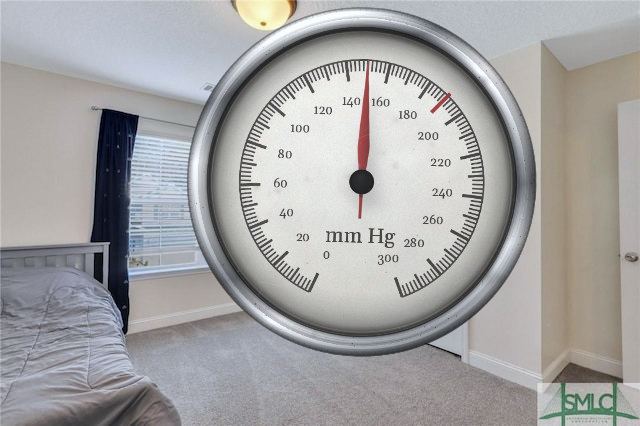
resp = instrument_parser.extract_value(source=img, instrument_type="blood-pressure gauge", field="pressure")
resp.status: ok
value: 150 mmHg
